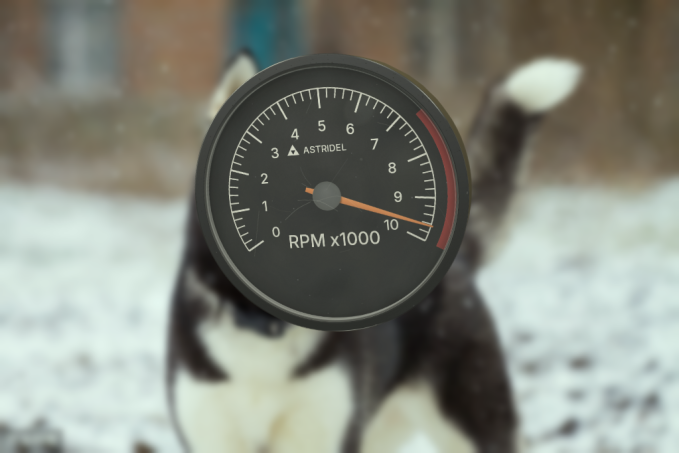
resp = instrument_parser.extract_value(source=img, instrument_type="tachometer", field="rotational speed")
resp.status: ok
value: 9600 rpm
